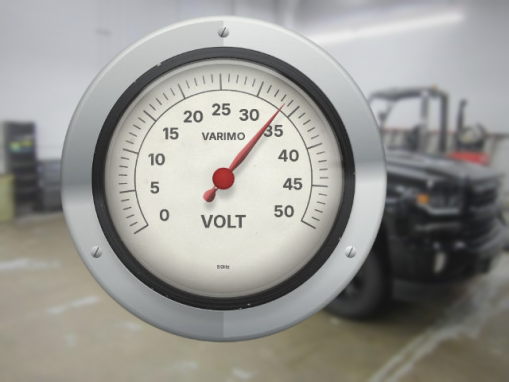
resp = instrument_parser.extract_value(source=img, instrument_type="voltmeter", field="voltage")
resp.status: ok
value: 33.5 V
